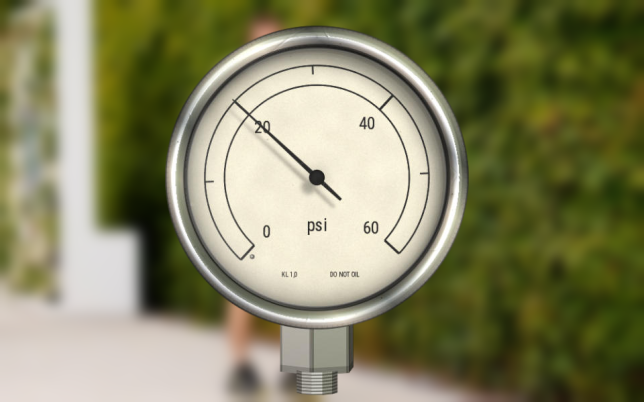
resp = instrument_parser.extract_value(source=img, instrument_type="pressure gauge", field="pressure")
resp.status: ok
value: 20 psi
